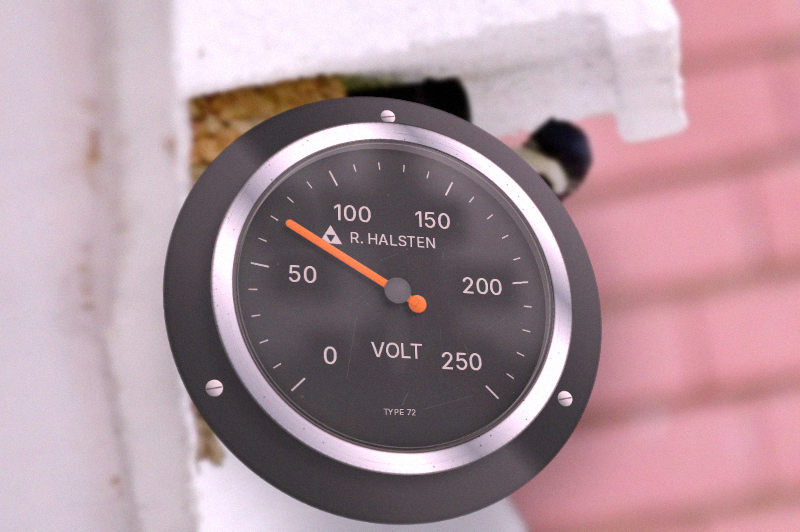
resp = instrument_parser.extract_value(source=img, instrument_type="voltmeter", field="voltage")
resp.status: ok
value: 70 V
